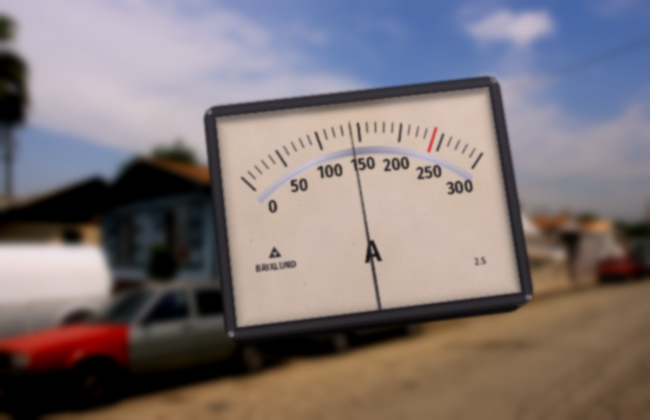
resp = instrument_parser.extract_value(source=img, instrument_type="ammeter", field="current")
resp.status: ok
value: 140 A
